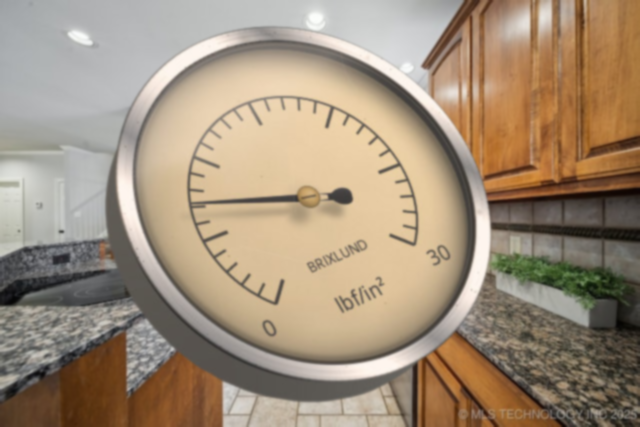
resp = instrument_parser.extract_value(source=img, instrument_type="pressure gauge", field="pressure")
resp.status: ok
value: 7 psi
